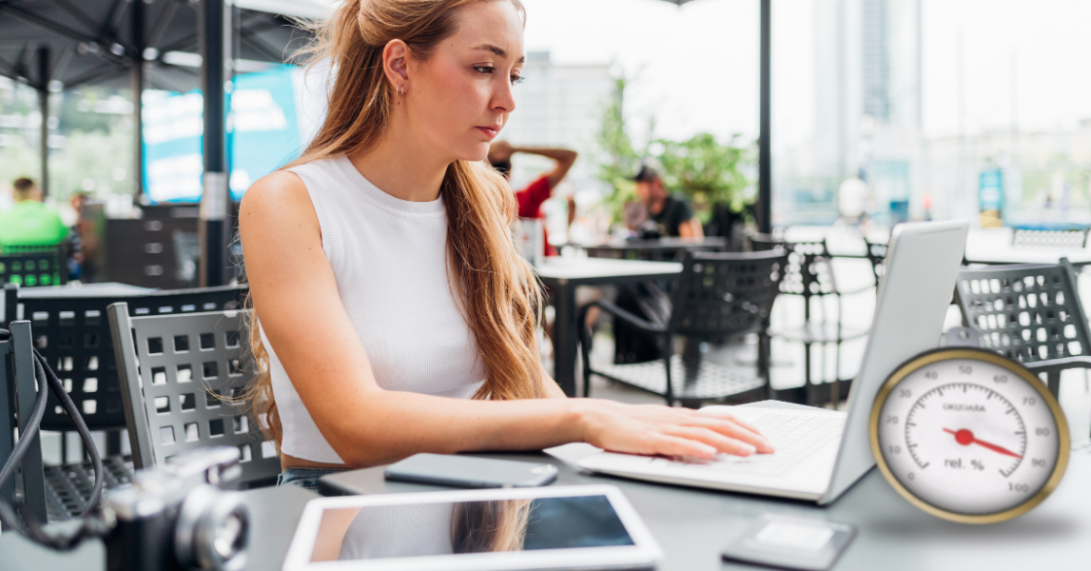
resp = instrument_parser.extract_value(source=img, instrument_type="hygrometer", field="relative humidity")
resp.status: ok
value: 90 %
